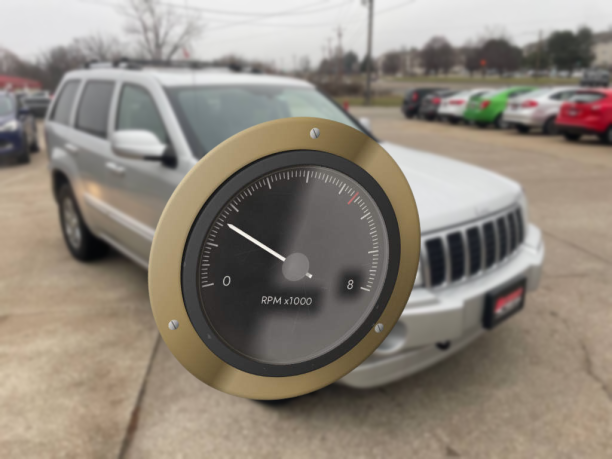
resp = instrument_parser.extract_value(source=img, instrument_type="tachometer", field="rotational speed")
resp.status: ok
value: 1600 rpm
